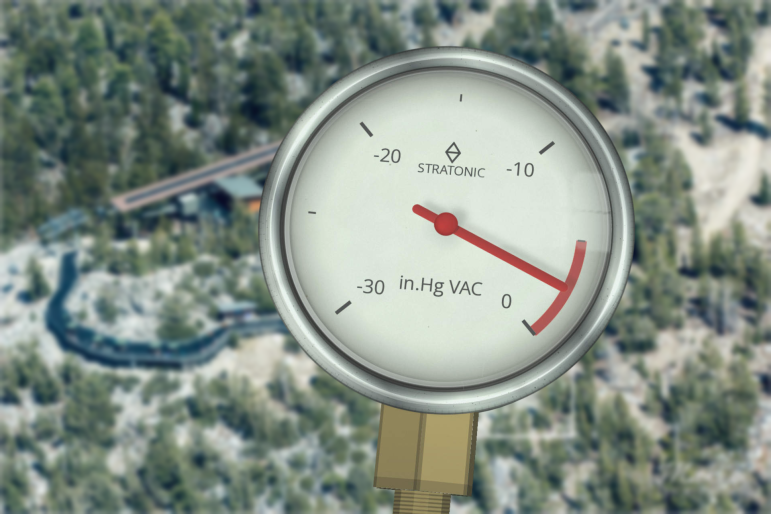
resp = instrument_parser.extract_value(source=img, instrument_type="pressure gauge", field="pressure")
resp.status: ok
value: -2.5 inHg
